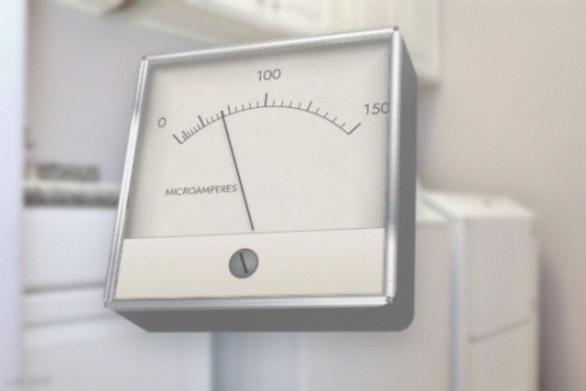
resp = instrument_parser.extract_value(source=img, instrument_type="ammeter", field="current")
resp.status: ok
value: 70 µA
